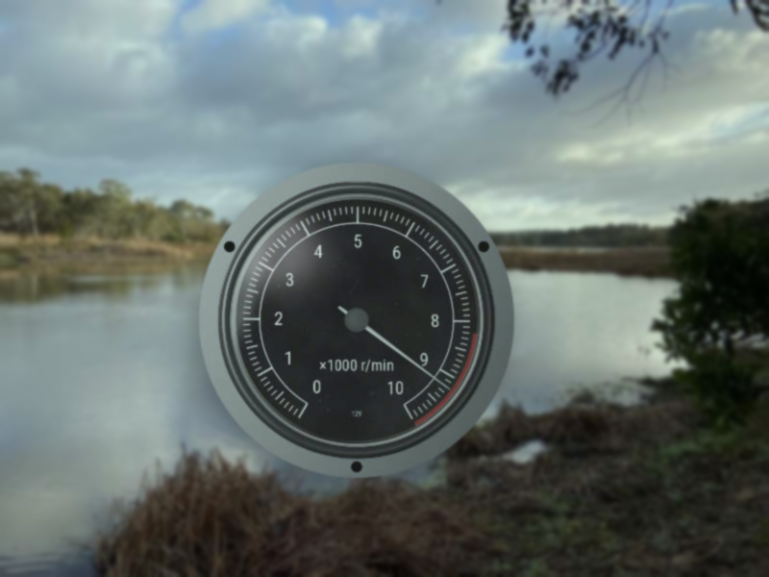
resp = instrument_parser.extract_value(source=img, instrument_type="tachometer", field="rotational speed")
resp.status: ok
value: 9200 rpm
